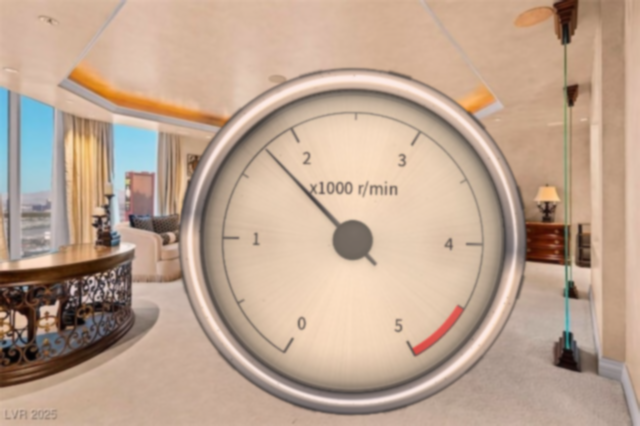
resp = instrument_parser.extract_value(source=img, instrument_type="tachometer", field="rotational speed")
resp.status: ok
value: 1750 rpm
